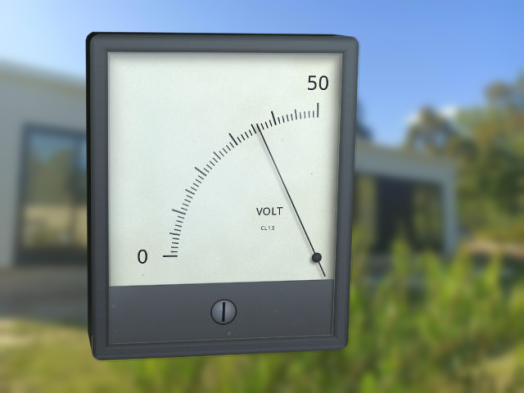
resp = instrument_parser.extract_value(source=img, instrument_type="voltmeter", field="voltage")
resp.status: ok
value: 36 V
